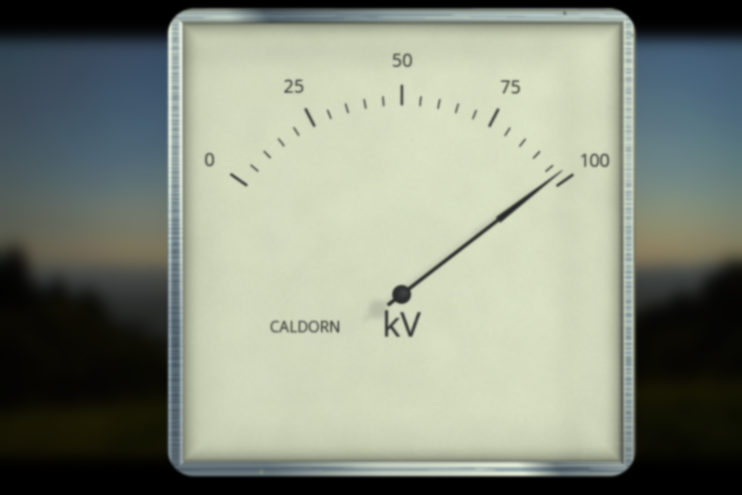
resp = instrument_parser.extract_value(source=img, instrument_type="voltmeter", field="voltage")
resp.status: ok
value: 97.5 kV
